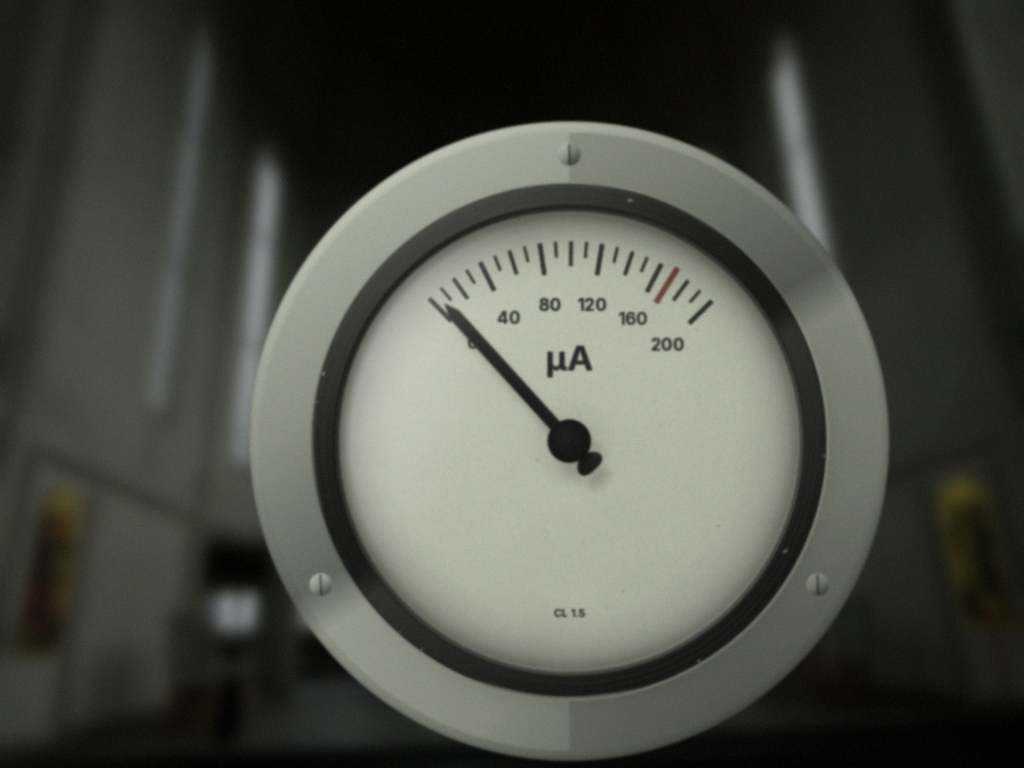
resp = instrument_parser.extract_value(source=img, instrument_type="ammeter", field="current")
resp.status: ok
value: 5 µA
